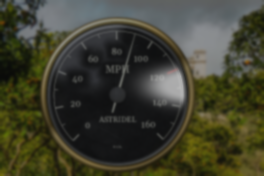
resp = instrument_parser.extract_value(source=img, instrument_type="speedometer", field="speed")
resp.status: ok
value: 90 mph
